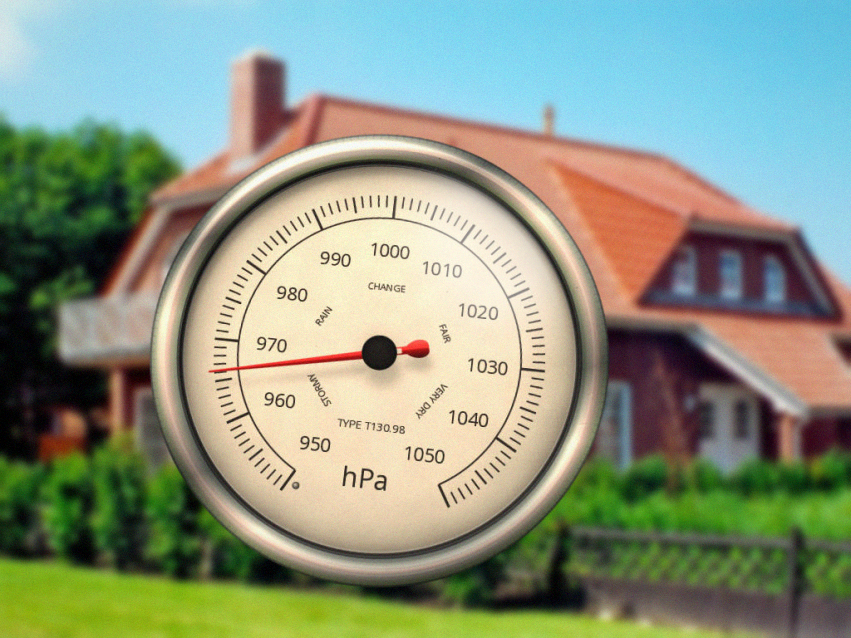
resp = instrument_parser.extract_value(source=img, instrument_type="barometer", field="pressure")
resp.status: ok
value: 966 hPa
